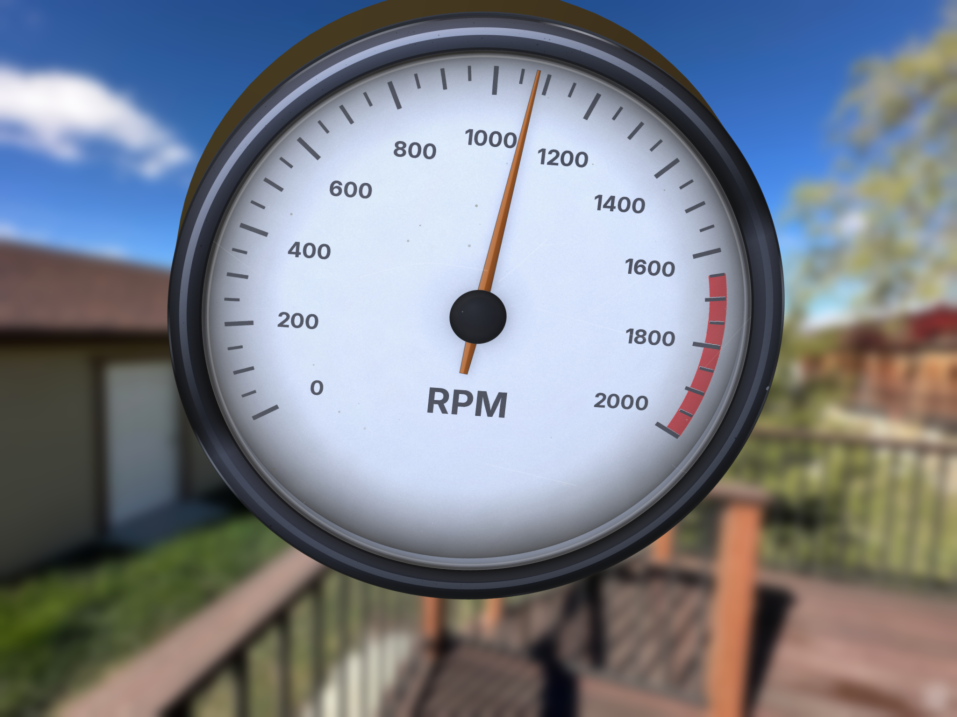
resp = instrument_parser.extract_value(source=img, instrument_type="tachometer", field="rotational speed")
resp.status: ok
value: 1075 rpm
